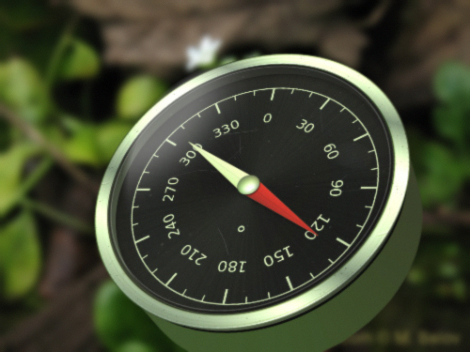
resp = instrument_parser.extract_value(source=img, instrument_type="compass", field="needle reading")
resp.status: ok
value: 125 °
